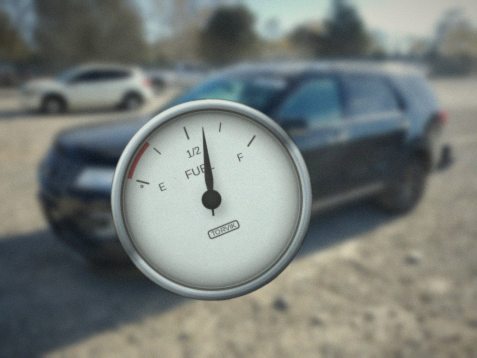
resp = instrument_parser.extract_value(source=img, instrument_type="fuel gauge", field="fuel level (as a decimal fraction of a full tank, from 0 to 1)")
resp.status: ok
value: 0.625
